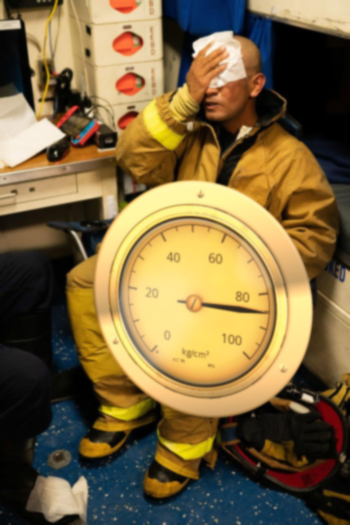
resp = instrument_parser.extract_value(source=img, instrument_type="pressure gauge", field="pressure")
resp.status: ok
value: 85 kg/cm²
